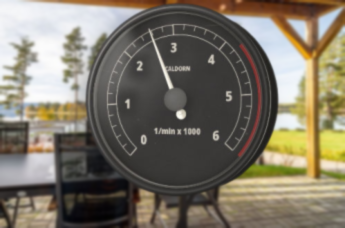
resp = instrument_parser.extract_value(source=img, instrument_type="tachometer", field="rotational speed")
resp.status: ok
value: 2600 rpm
